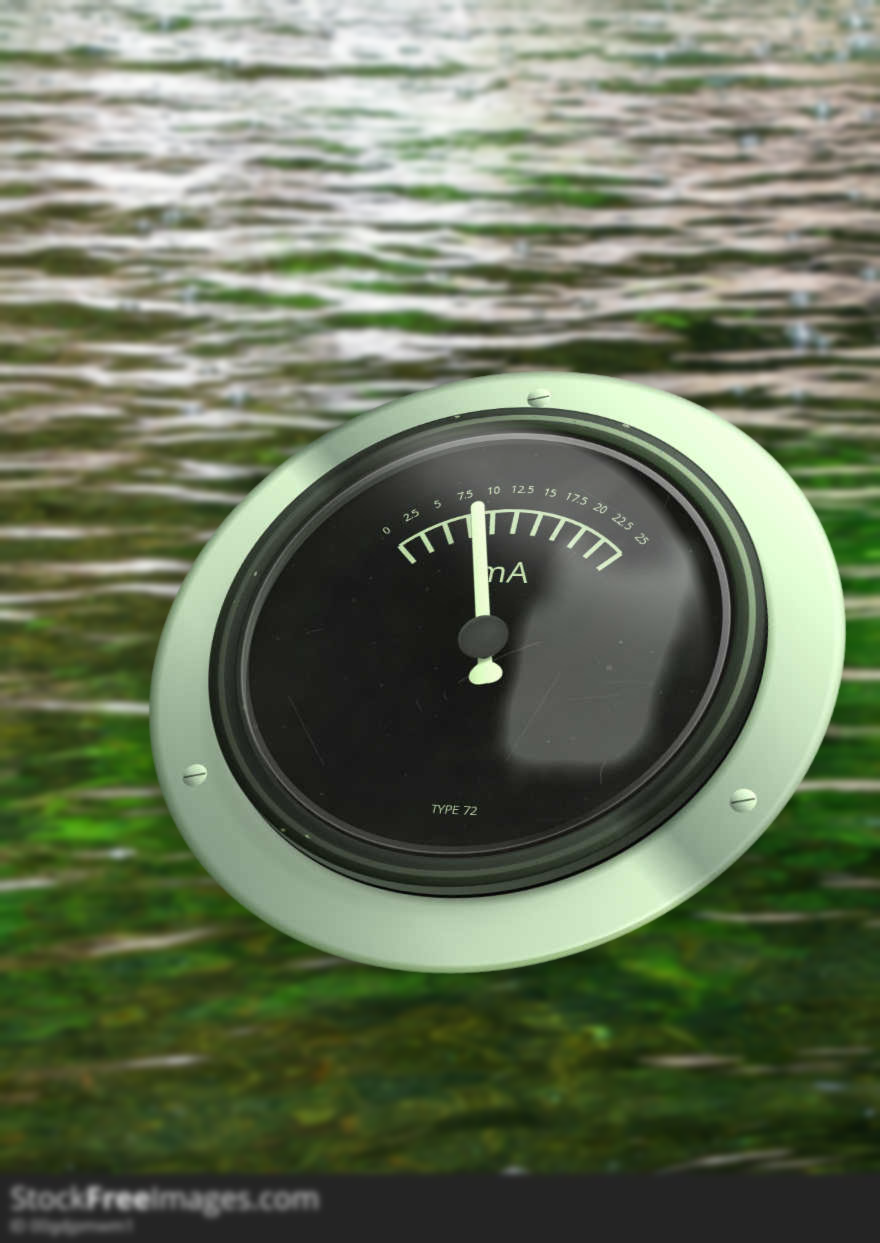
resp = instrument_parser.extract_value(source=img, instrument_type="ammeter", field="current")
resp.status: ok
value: 8.75 mA
